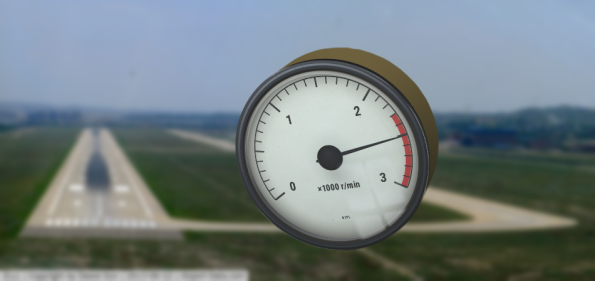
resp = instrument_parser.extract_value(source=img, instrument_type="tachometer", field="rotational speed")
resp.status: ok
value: 2500 rpm
